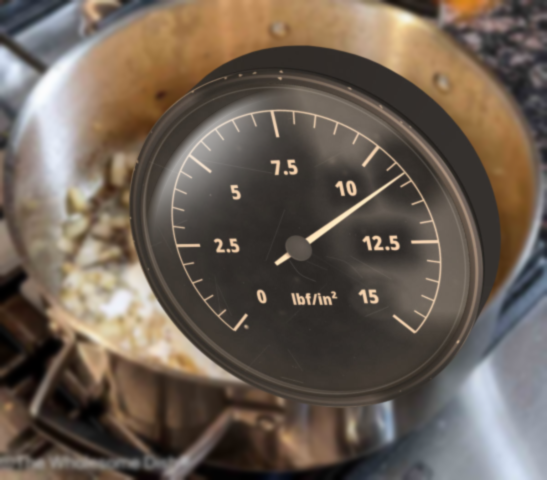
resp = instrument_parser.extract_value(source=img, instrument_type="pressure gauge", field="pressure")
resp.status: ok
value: 10.75 psi
